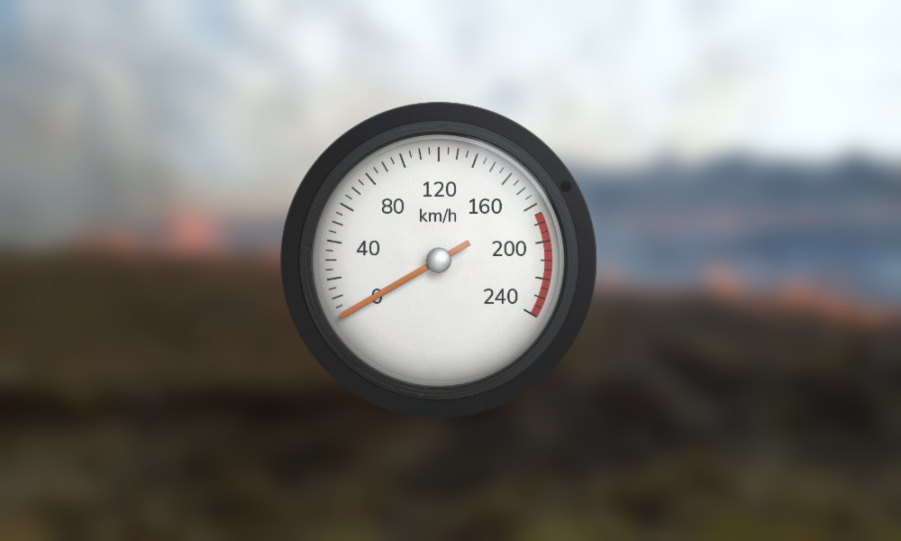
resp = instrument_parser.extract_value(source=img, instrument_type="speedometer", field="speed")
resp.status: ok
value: 0 km/h
